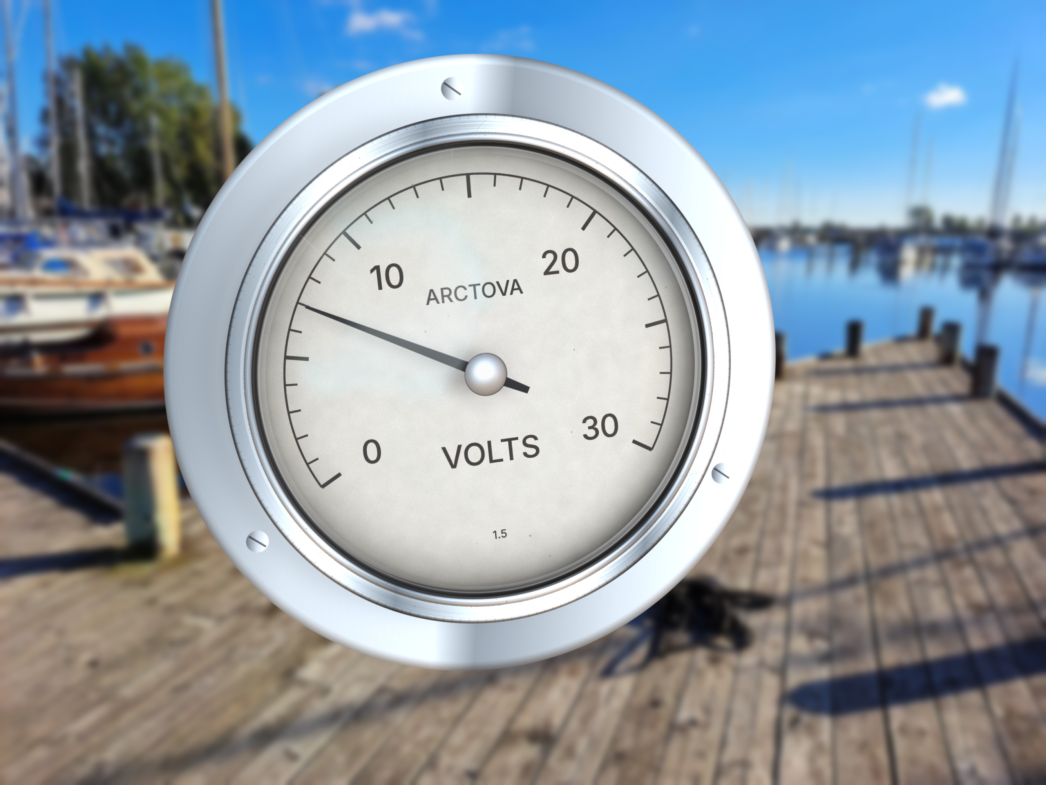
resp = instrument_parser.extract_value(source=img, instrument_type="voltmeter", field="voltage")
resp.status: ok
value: 7 V
